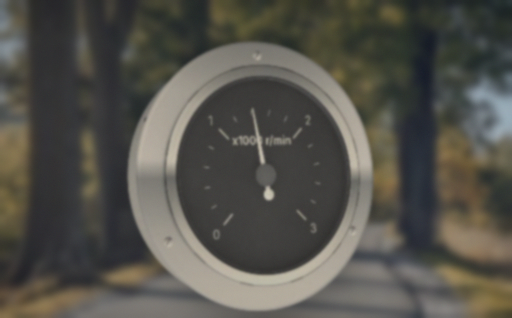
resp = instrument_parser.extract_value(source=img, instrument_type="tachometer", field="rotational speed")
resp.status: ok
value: 1400 rpm
